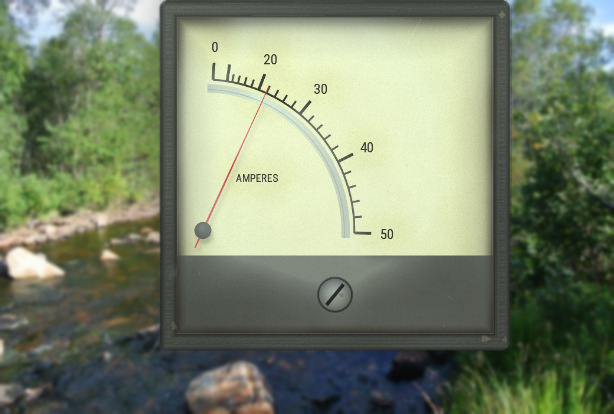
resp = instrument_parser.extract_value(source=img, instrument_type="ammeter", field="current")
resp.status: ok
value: 22 A
